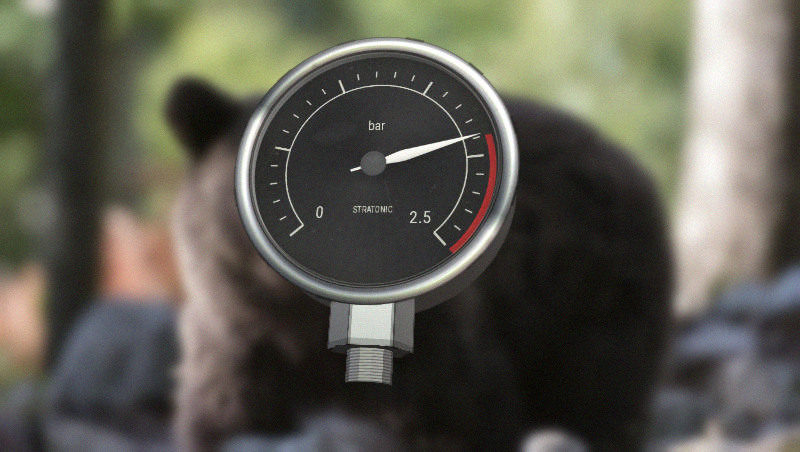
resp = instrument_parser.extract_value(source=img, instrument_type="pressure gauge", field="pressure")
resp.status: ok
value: 1.9 bar
